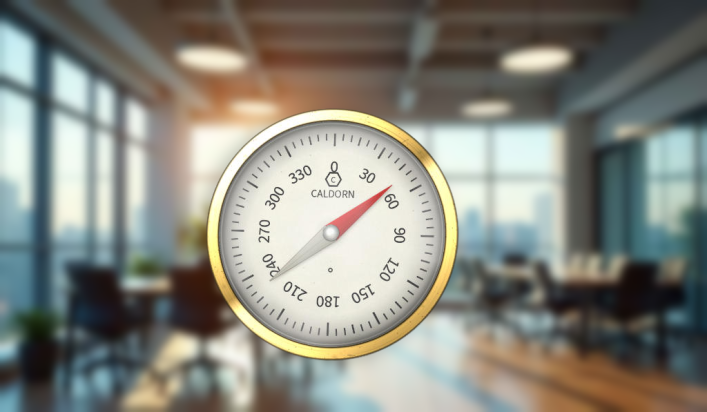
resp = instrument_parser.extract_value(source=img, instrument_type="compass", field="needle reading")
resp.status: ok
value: 50 °
